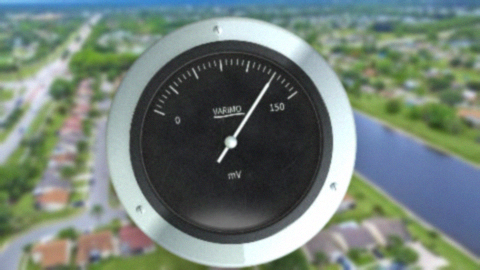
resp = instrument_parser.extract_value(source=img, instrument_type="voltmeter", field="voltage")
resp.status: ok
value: 125 mV
